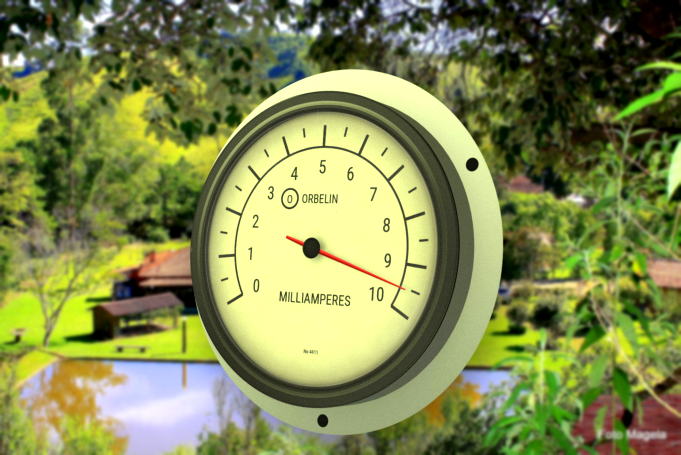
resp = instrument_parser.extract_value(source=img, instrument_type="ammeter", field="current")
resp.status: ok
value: 9.5 mA
